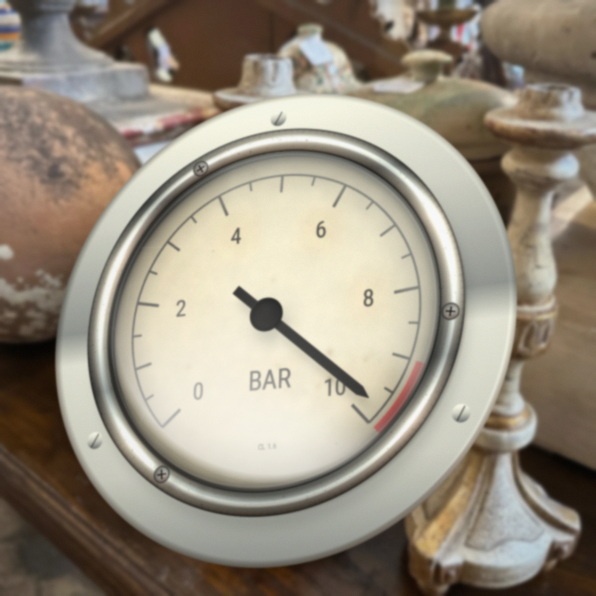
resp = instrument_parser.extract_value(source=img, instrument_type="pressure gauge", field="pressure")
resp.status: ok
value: 9.75 bar
